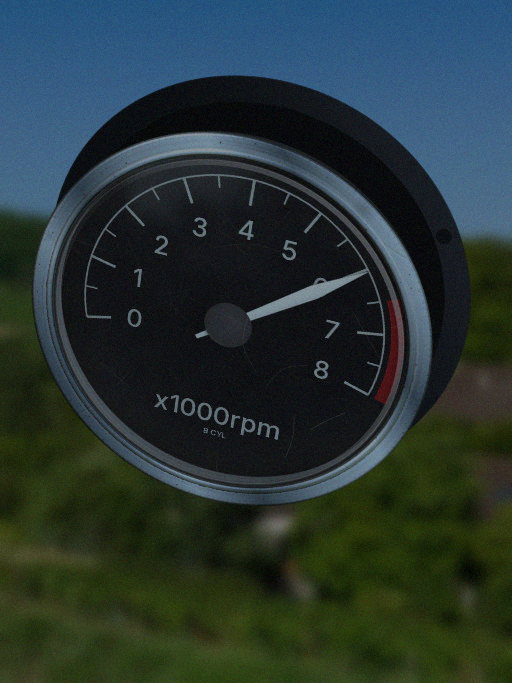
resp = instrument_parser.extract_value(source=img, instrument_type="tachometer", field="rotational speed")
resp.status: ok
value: 6000 rpm
